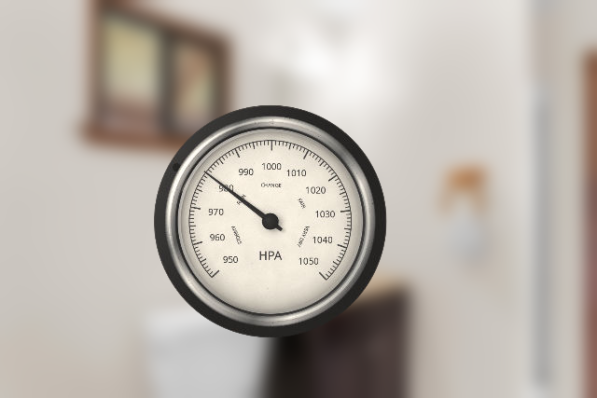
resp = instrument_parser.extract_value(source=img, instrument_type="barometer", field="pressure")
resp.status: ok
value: 980 hPa
